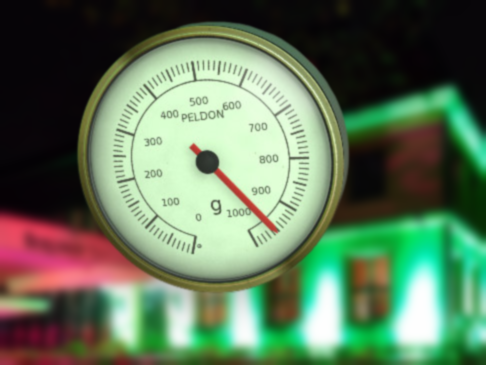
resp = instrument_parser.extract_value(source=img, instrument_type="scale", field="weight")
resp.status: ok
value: 950 g
